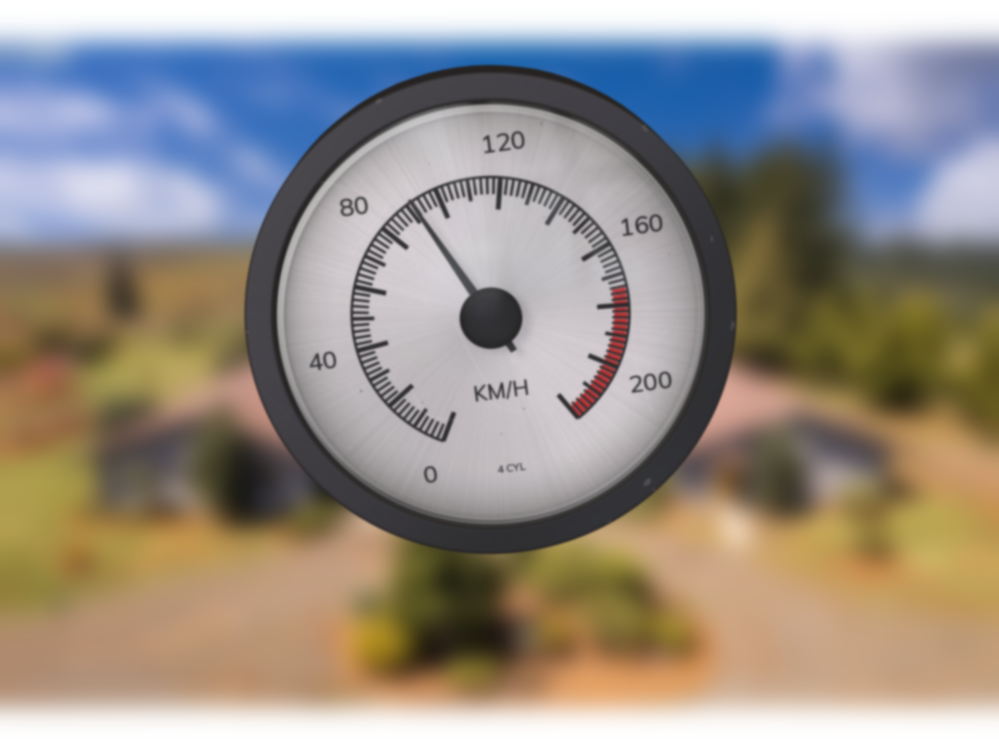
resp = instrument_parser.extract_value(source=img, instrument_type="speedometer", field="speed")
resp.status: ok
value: 92 km/h
